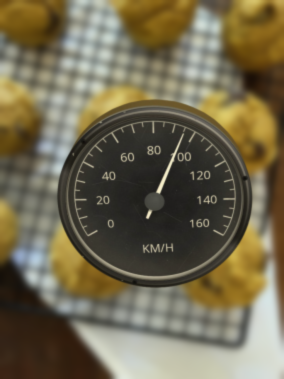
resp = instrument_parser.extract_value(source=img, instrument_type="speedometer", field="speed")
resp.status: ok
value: 95 km/h
